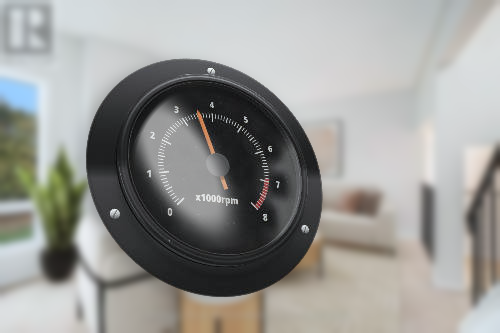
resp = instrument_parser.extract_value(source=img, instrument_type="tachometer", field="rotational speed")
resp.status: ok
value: 3500 rpm
